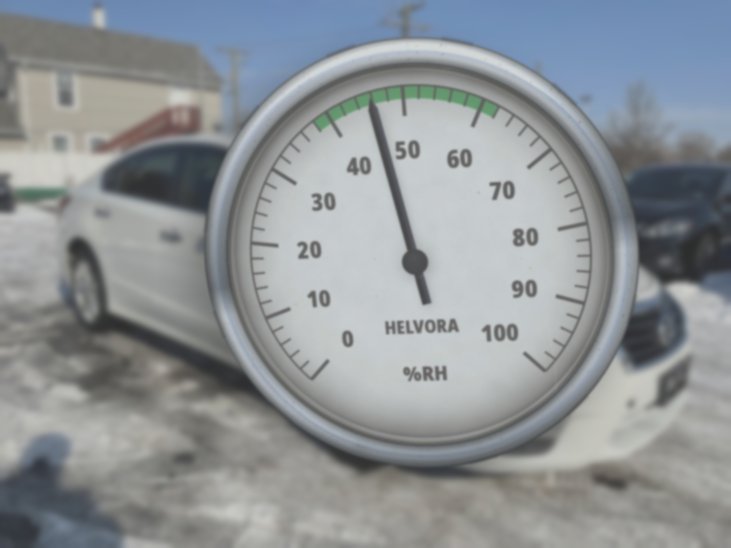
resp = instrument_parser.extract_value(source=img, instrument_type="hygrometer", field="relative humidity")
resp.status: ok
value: 46 %
